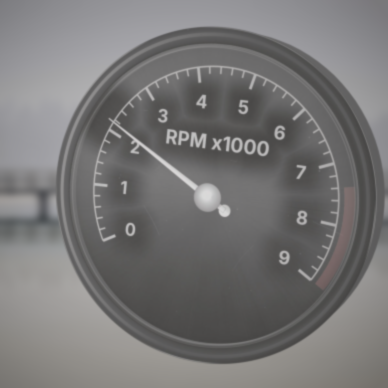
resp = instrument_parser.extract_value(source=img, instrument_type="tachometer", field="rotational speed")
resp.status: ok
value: 2200 rpm
